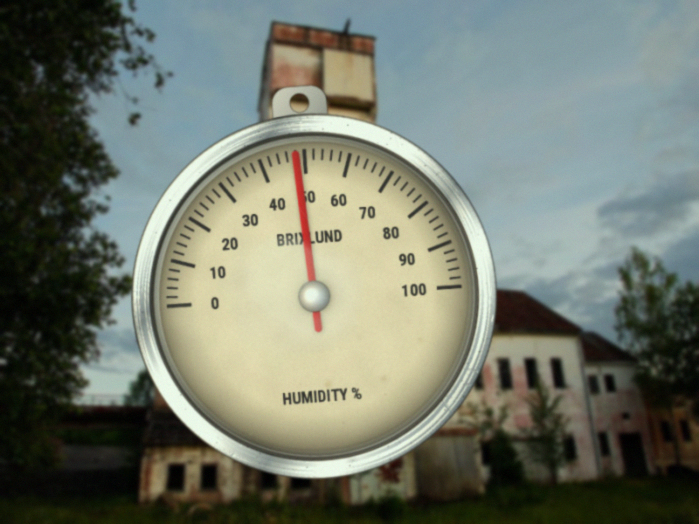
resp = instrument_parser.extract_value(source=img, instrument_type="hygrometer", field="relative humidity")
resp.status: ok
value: 48 %
